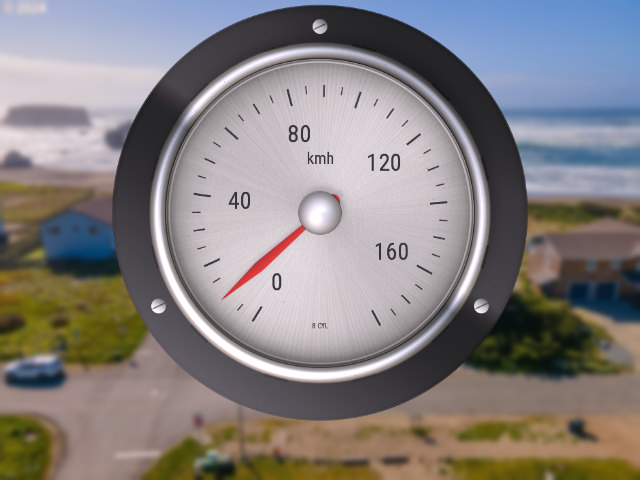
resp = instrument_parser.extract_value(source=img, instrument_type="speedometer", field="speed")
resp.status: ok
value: 10 km/h
